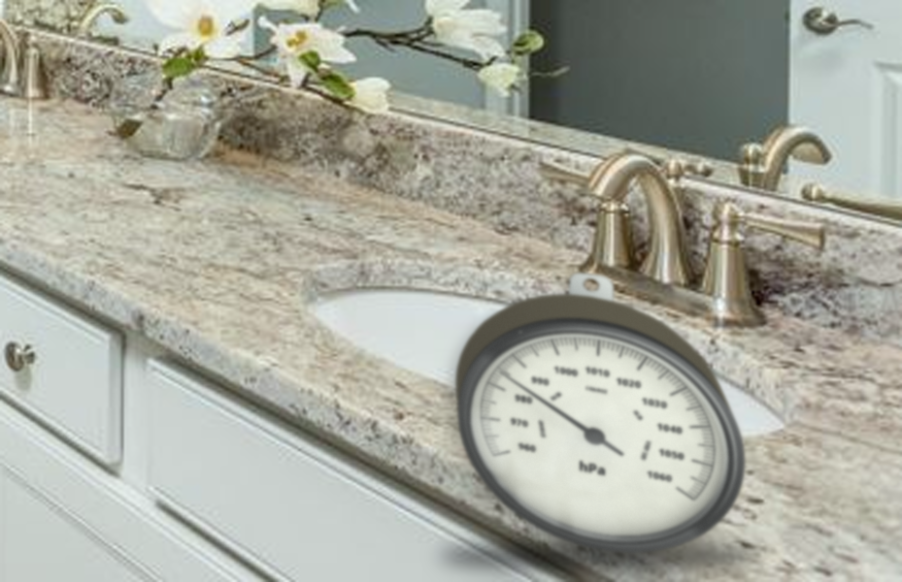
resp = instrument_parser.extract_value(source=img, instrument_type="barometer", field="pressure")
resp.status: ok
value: 985 hPa
